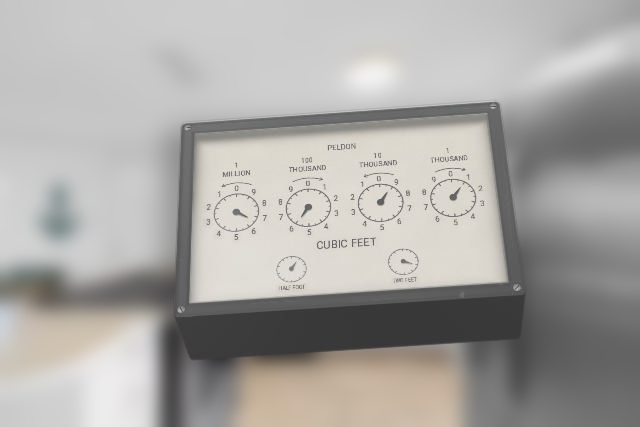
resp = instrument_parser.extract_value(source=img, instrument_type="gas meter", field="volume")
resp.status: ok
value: 659100 ft³
